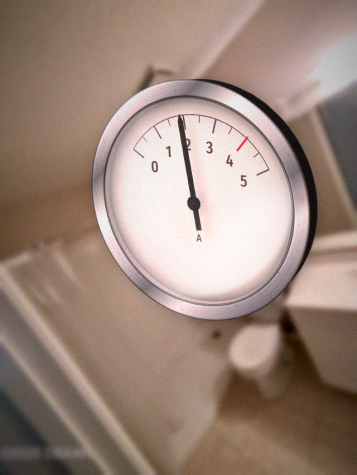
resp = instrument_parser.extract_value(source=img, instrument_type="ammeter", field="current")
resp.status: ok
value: 2 A
